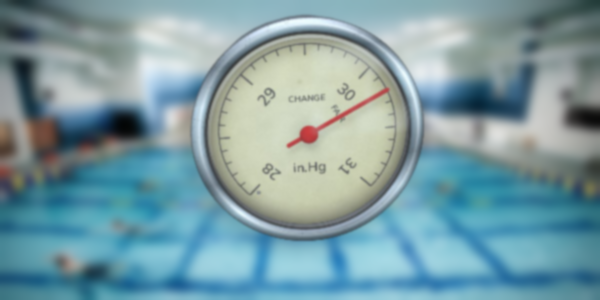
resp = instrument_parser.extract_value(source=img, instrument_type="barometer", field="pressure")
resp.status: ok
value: 30.2 inHg
